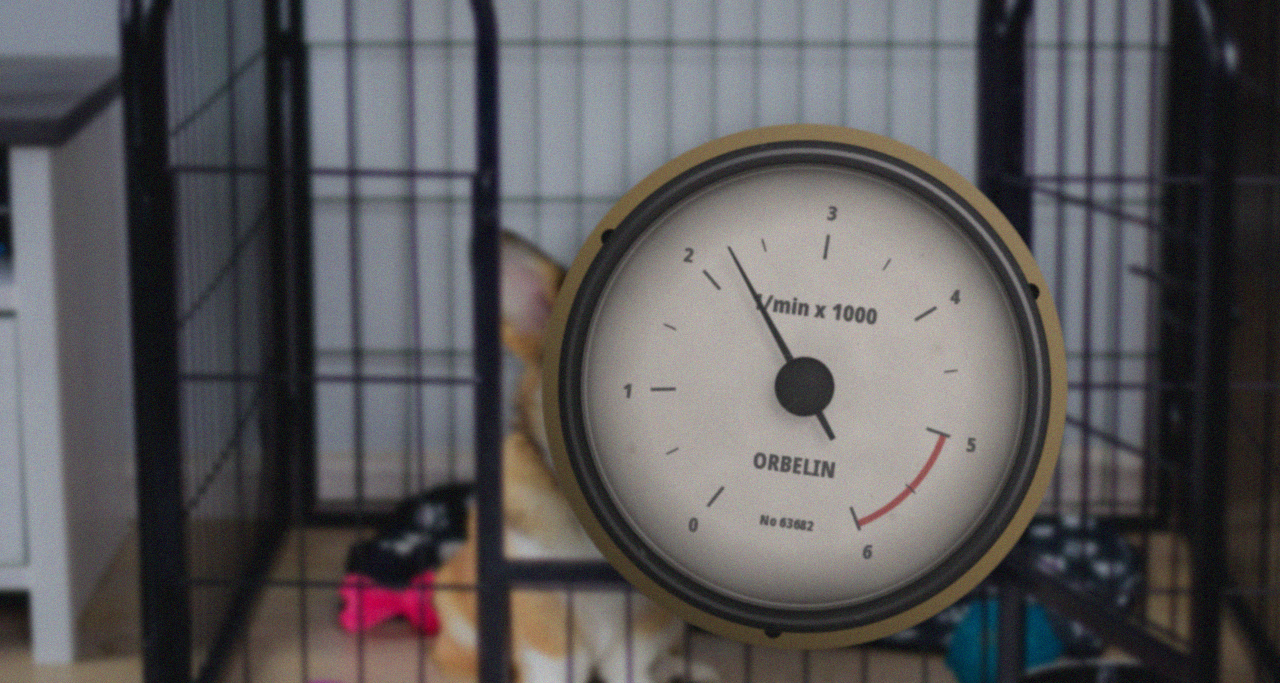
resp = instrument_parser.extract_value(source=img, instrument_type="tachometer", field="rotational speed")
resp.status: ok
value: 2250 rpm
